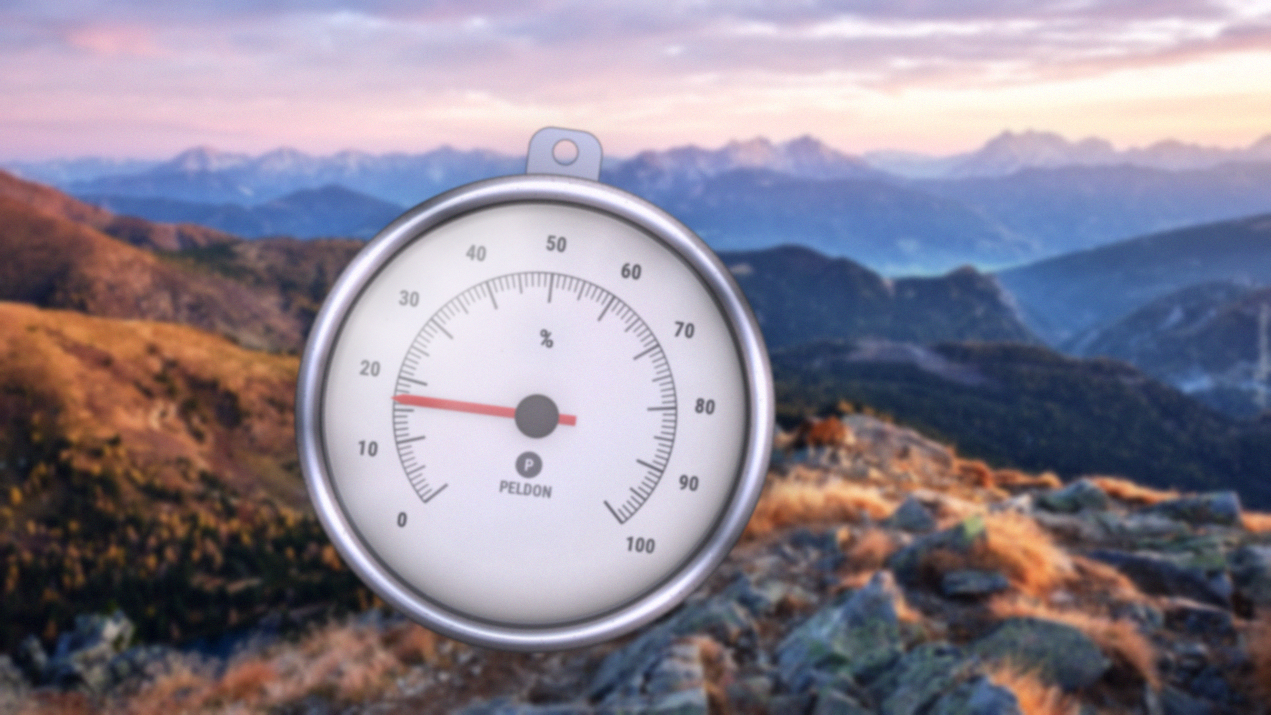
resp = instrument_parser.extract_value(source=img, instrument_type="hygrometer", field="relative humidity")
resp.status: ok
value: 17 %
